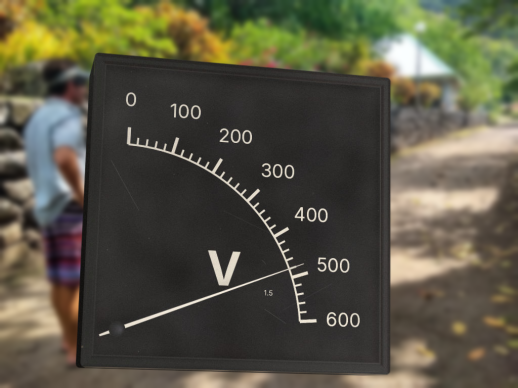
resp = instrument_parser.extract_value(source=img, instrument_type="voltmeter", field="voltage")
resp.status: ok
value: 480 V
